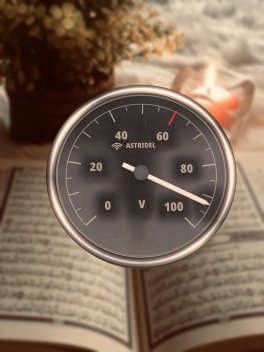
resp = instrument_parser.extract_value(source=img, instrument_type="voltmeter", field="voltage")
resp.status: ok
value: 92.5 V
